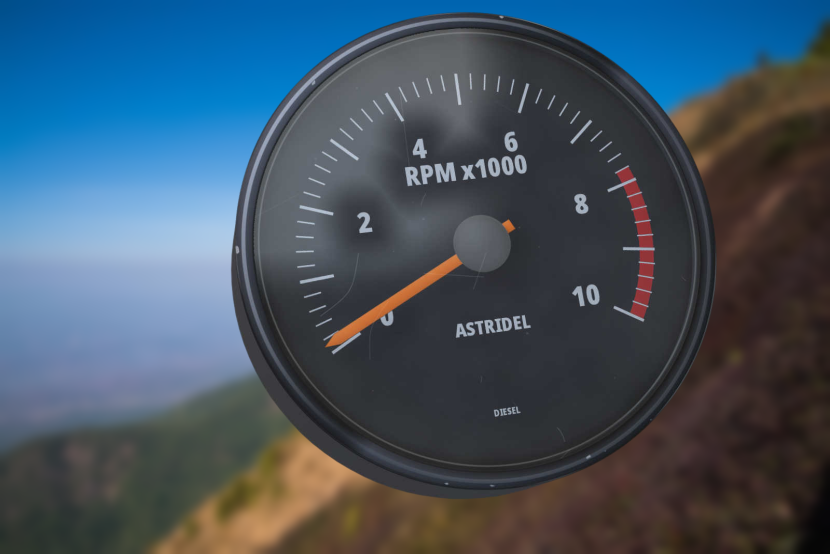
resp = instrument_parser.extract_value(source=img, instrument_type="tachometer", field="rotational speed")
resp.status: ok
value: 100 rpm
